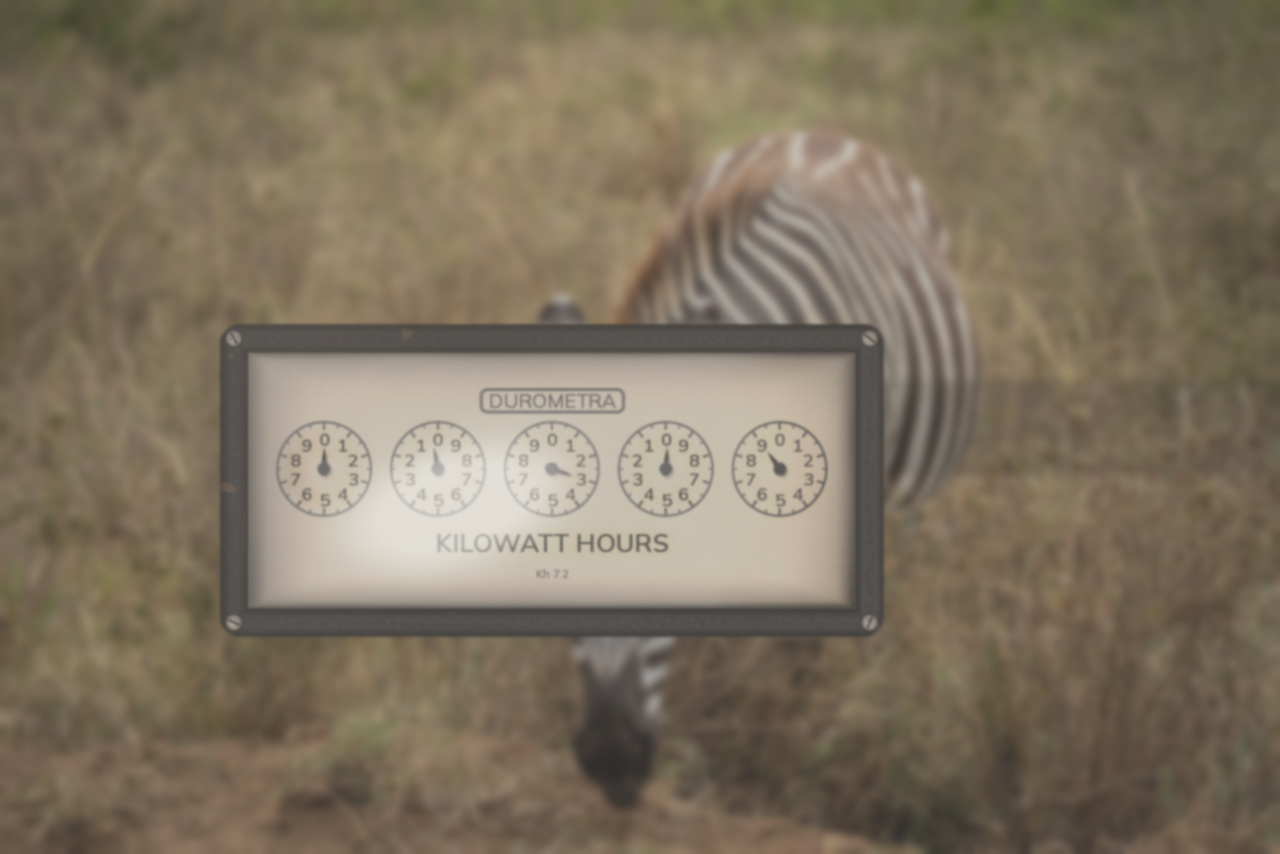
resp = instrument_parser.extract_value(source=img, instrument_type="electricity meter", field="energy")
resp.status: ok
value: 299 kWh
